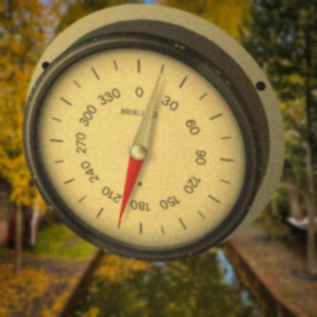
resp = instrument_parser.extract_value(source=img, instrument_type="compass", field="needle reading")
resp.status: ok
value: 195 °
